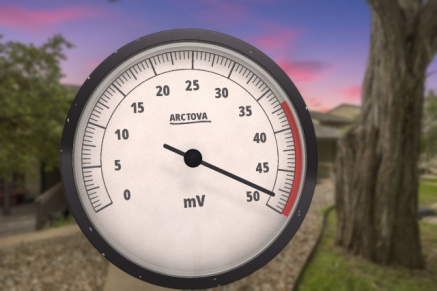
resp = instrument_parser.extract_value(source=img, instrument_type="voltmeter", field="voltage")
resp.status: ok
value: 48.5 mV
